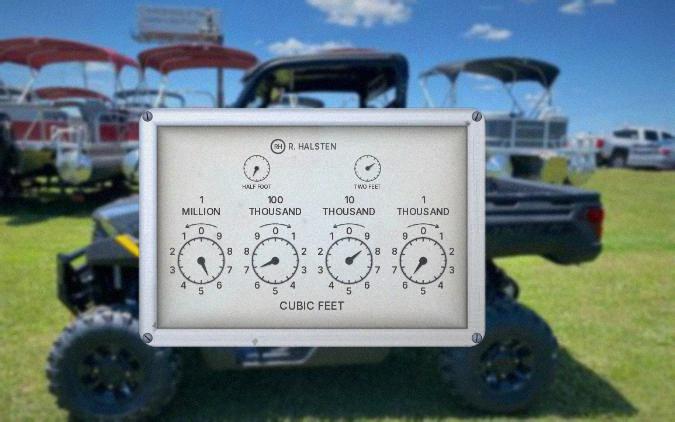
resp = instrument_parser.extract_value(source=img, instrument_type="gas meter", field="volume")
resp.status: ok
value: 568600 ft³
